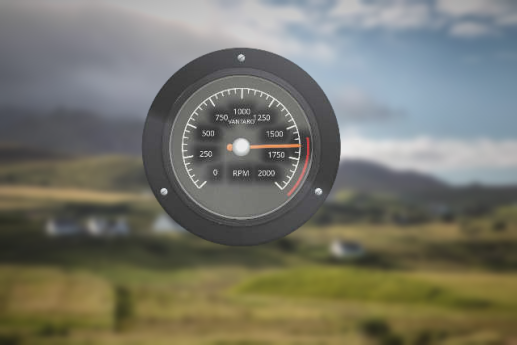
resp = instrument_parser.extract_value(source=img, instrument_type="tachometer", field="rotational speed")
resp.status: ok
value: 1650 rpm
